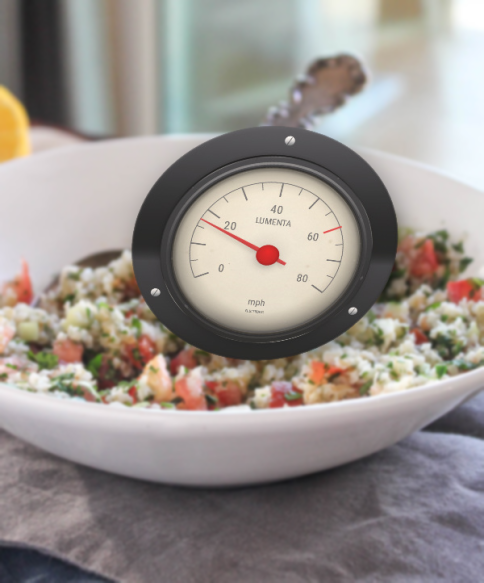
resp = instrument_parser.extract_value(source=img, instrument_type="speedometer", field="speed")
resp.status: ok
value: 17.5 mph
